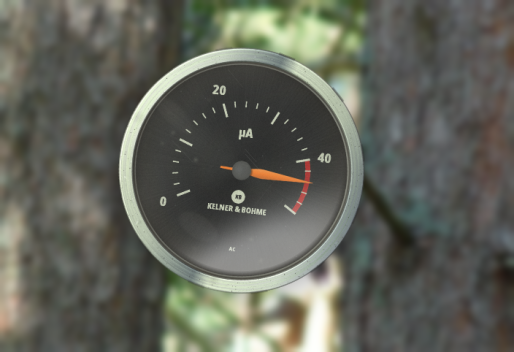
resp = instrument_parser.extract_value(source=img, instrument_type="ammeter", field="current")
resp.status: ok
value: 44 µA
